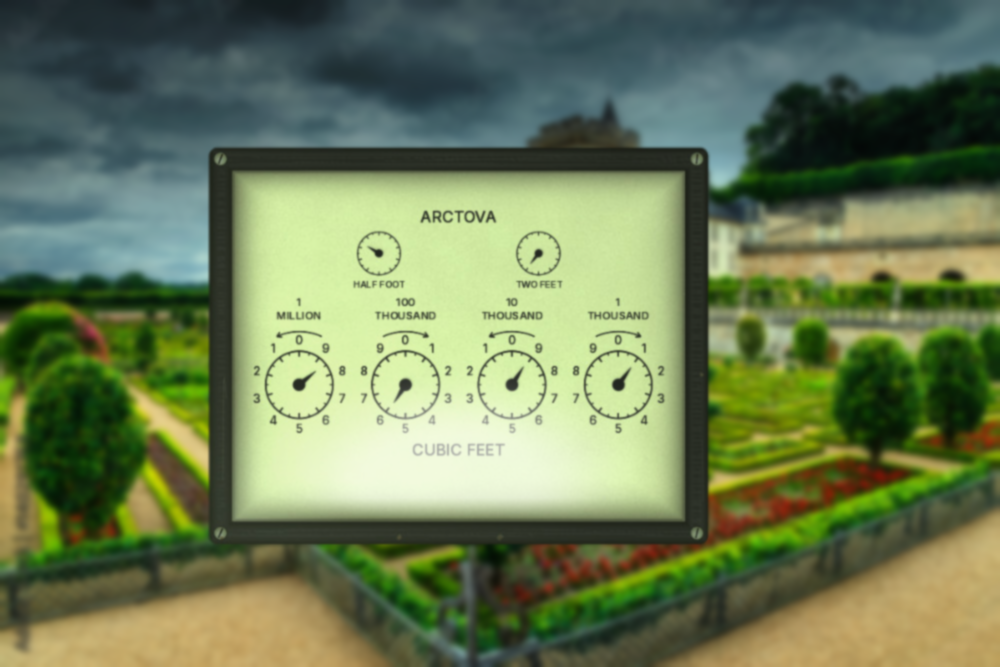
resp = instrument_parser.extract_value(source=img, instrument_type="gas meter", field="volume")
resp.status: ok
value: 859100 ft³
